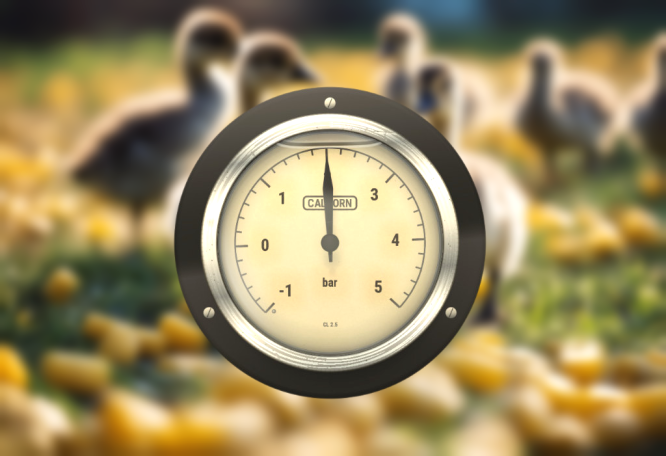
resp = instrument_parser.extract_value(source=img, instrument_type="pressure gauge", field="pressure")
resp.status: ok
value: 2 bar
